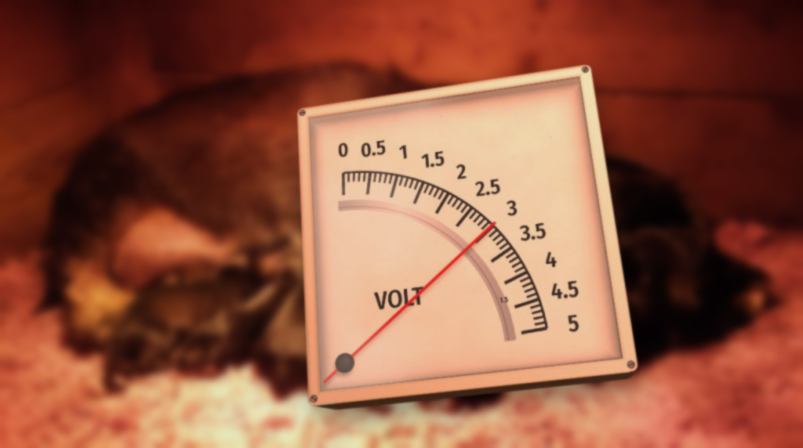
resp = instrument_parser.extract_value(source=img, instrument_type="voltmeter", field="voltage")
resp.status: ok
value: 3 V
